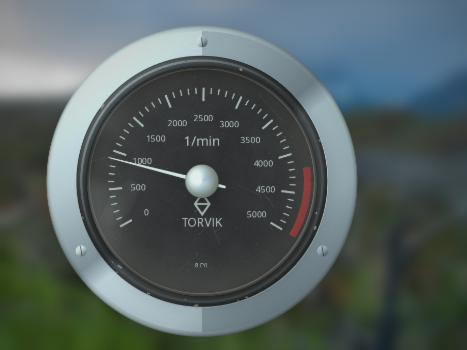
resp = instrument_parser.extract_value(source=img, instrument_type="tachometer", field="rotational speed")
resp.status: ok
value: 900 rpm
